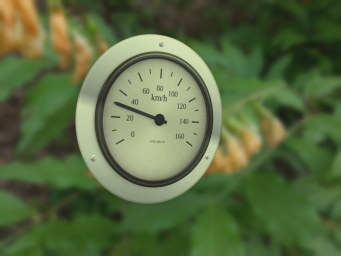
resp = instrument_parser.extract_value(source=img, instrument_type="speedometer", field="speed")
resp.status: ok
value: 30 km/h
